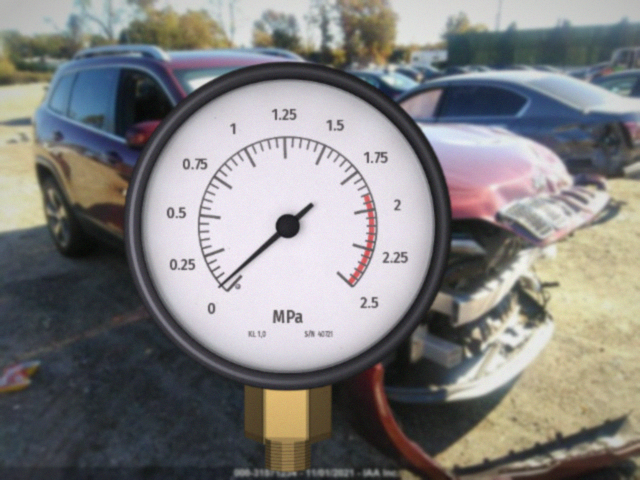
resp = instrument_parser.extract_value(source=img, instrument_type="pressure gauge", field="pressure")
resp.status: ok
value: 0.05 MPa
